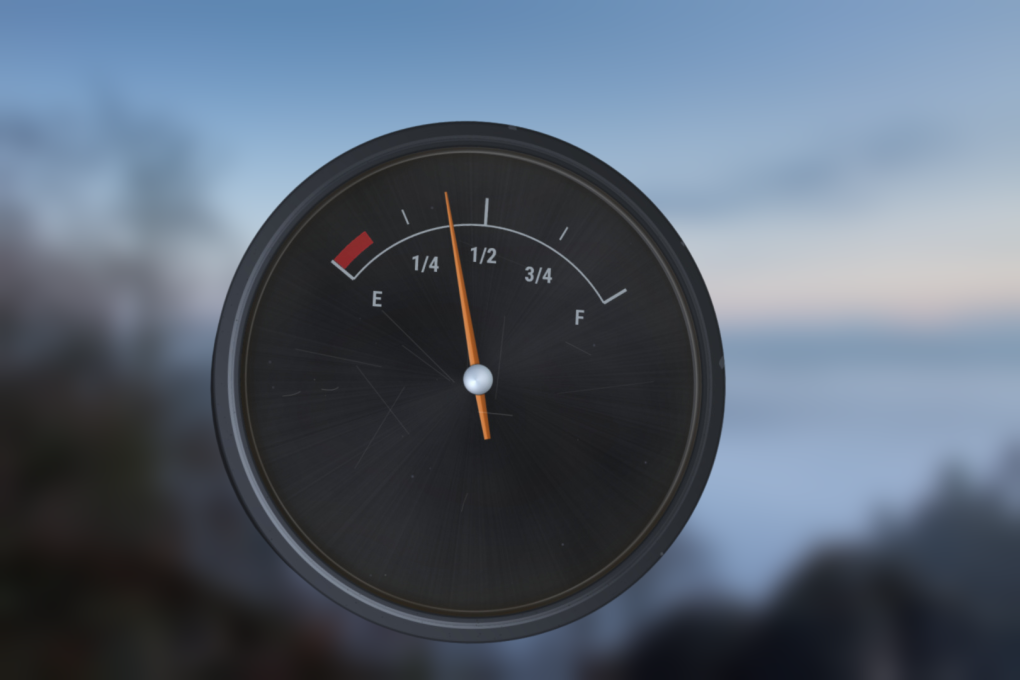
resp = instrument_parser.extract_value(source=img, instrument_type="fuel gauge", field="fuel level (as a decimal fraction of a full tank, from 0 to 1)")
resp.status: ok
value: 0.375
